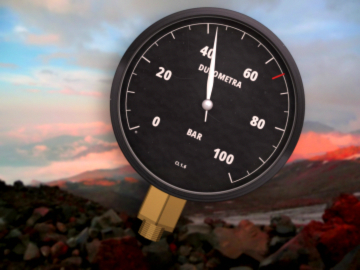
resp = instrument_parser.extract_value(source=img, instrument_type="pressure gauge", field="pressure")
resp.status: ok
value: 42.5 bar
